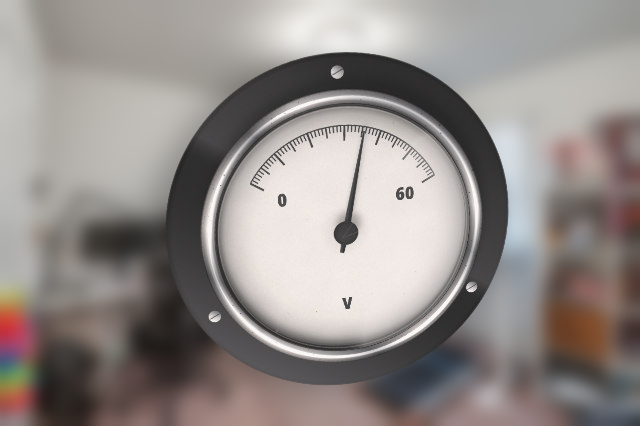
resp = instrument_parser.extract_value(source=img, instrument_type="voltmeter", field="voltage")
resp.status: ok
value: 35 V
